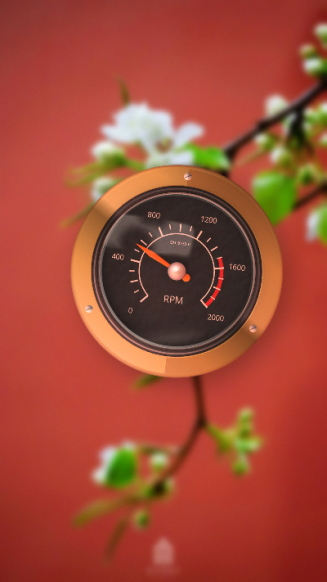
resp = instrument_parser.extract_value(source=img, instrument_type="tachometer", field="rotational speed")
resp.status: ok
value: 550 rpm
